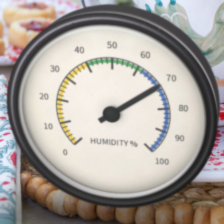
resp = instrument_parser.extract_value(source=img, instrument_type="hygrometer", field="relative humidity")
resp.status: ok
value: 70 %
